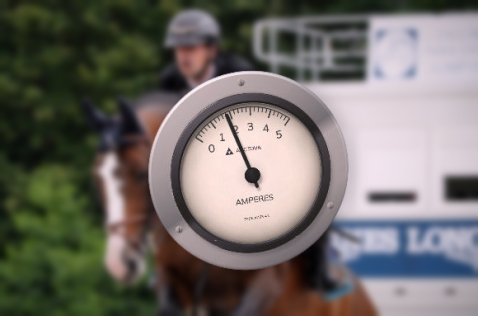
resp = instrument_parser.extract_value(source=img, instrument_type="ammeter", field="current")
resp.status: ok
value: 1.8 A
